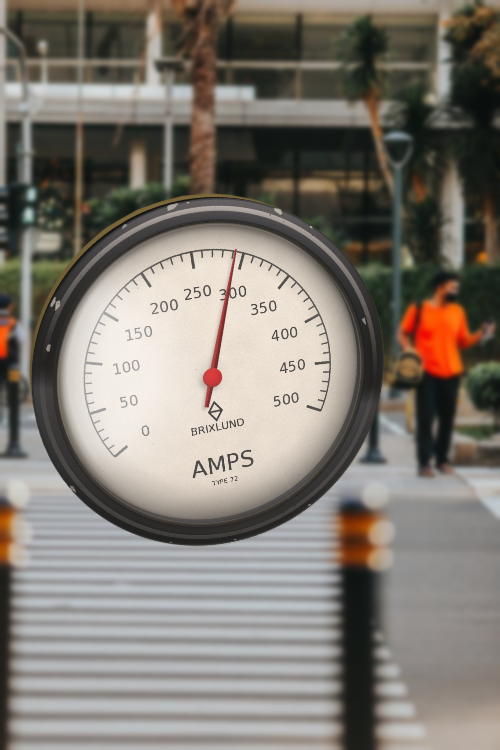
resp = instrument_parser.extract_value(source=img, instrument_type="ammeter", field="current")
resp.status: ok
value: 290 A
